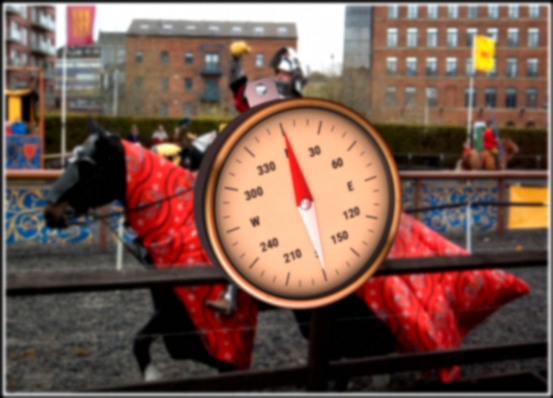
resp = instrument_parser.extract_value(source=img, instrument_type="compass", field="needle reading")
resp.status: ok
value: 0 °
